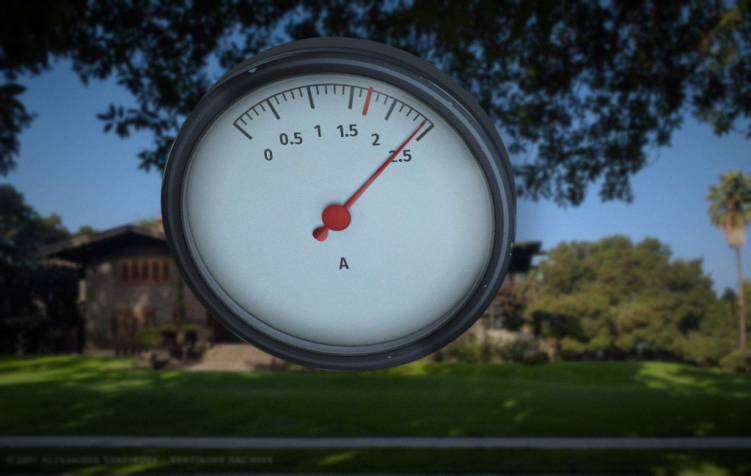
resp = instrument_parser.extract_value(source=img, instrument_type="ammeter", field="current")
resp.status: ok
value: 2.4 A
